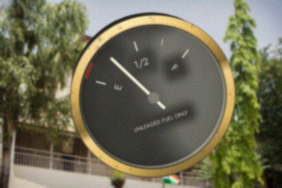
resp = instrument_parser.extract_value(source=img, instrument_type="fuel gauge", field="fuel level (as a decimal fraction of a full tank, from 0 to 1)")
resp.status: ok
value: 0.25
